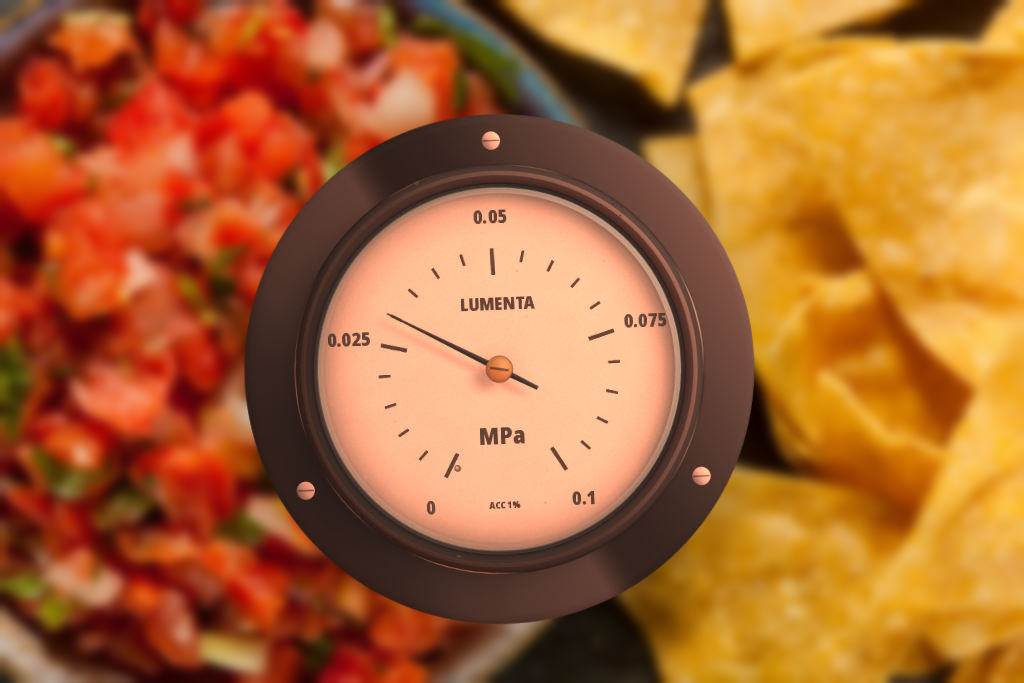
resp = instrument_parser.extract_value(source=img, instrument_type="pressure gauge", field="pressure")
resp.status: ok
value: 0.03 MPa
